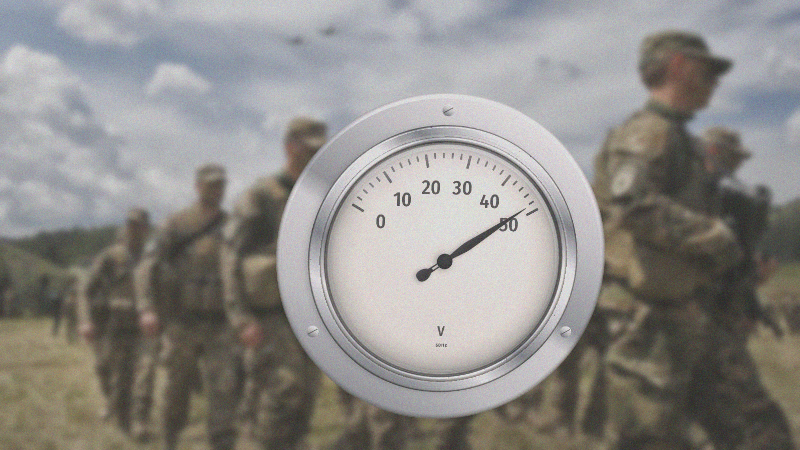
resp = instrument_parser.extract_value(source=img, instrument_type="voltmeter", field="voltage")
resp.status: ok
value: 48 V
